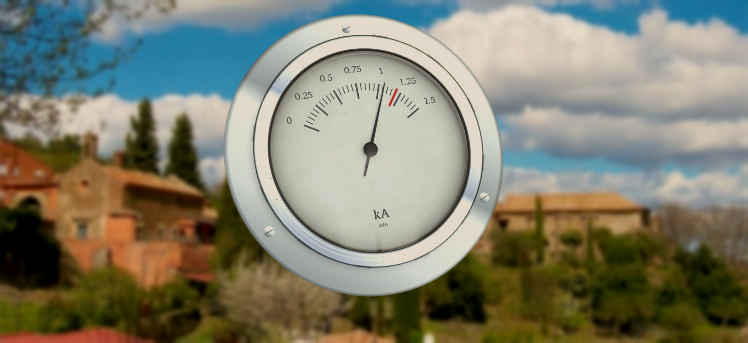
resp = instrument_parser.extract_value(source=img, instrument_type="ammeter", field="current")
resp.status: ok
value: 1.05 kA
